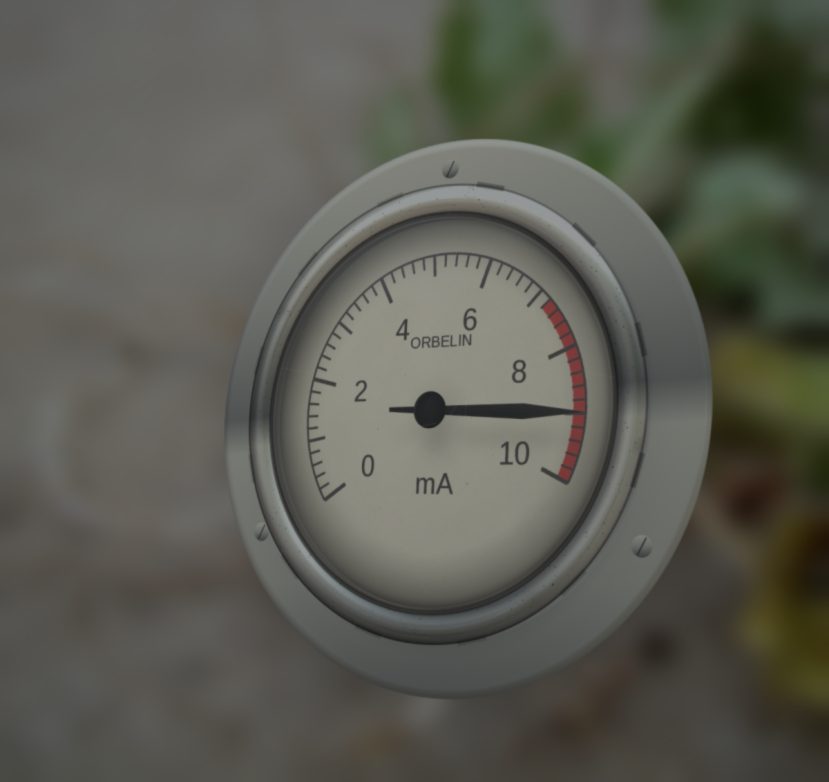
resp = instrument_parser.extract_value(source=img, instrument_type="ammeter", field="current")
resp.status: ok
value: 9 mA
